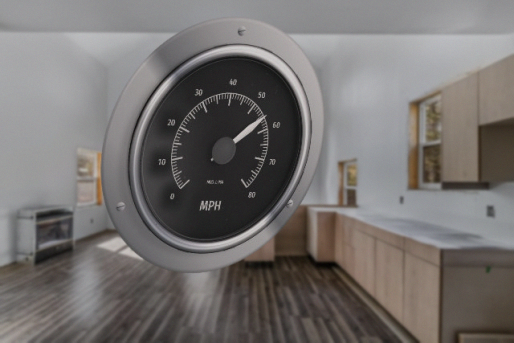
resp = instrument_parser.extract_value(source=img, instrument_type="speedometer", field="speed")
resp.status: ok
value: 55 mph
